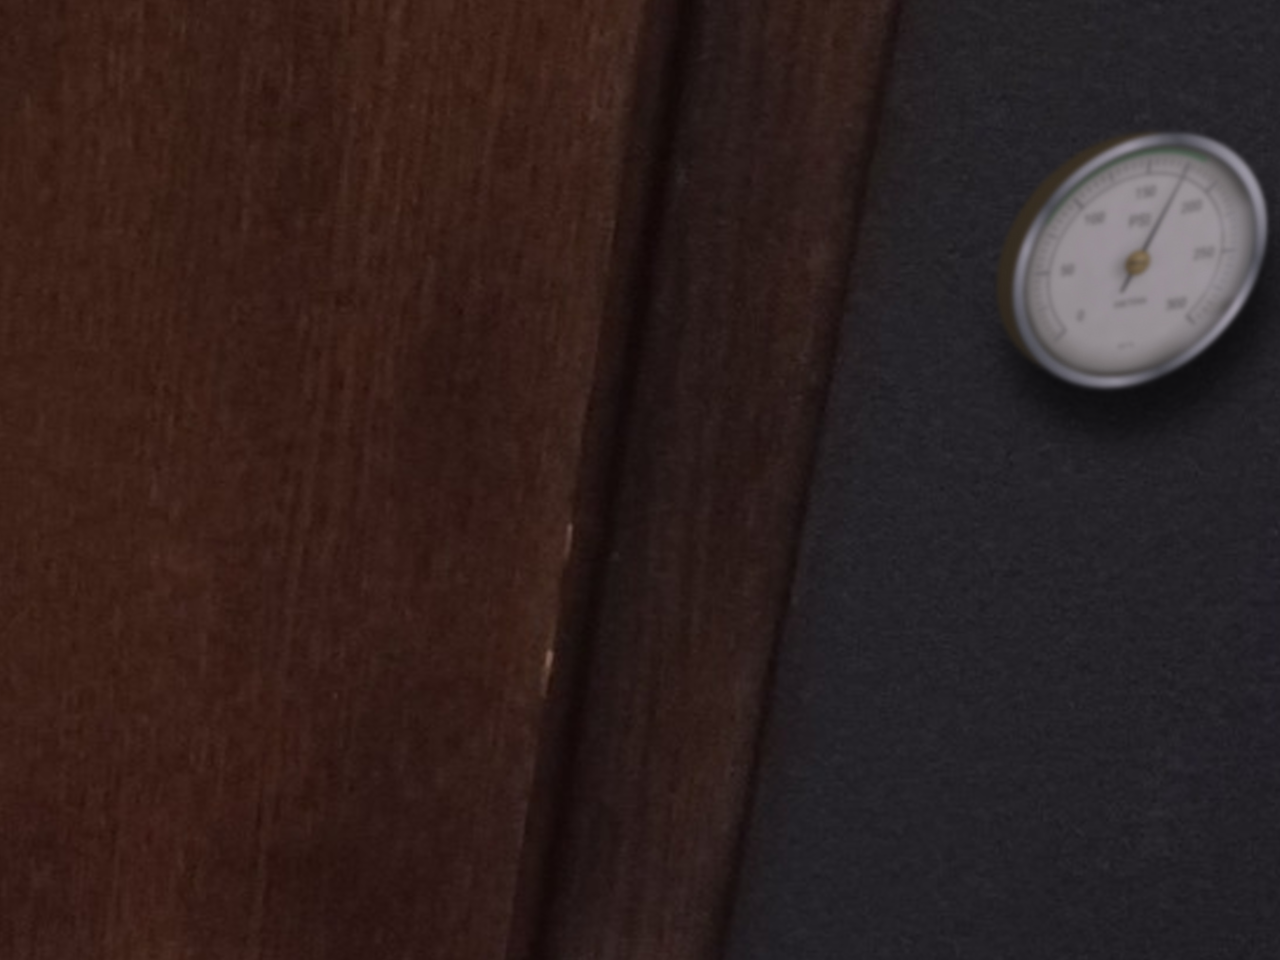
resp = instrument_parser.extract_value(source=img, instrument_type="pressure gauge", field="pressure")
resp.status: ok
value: 175 psi
